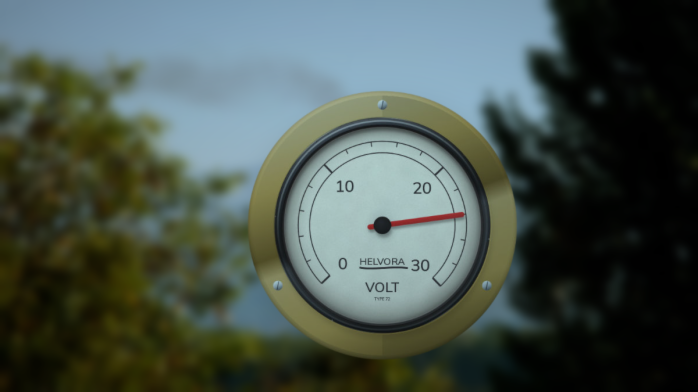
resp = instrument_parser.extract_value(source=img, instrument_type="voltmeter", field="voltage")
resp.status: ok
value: 24 V
